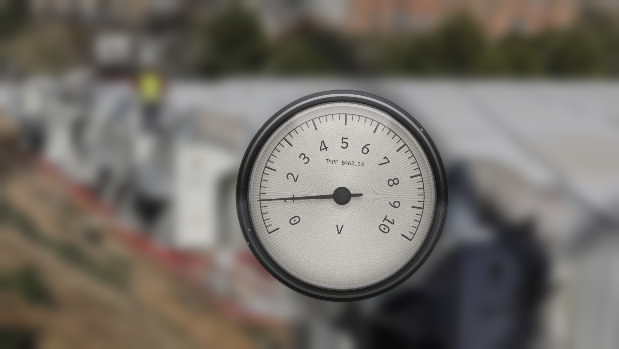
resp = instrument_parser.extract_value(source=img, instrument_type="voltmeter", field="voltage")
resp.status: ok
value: 1 V
